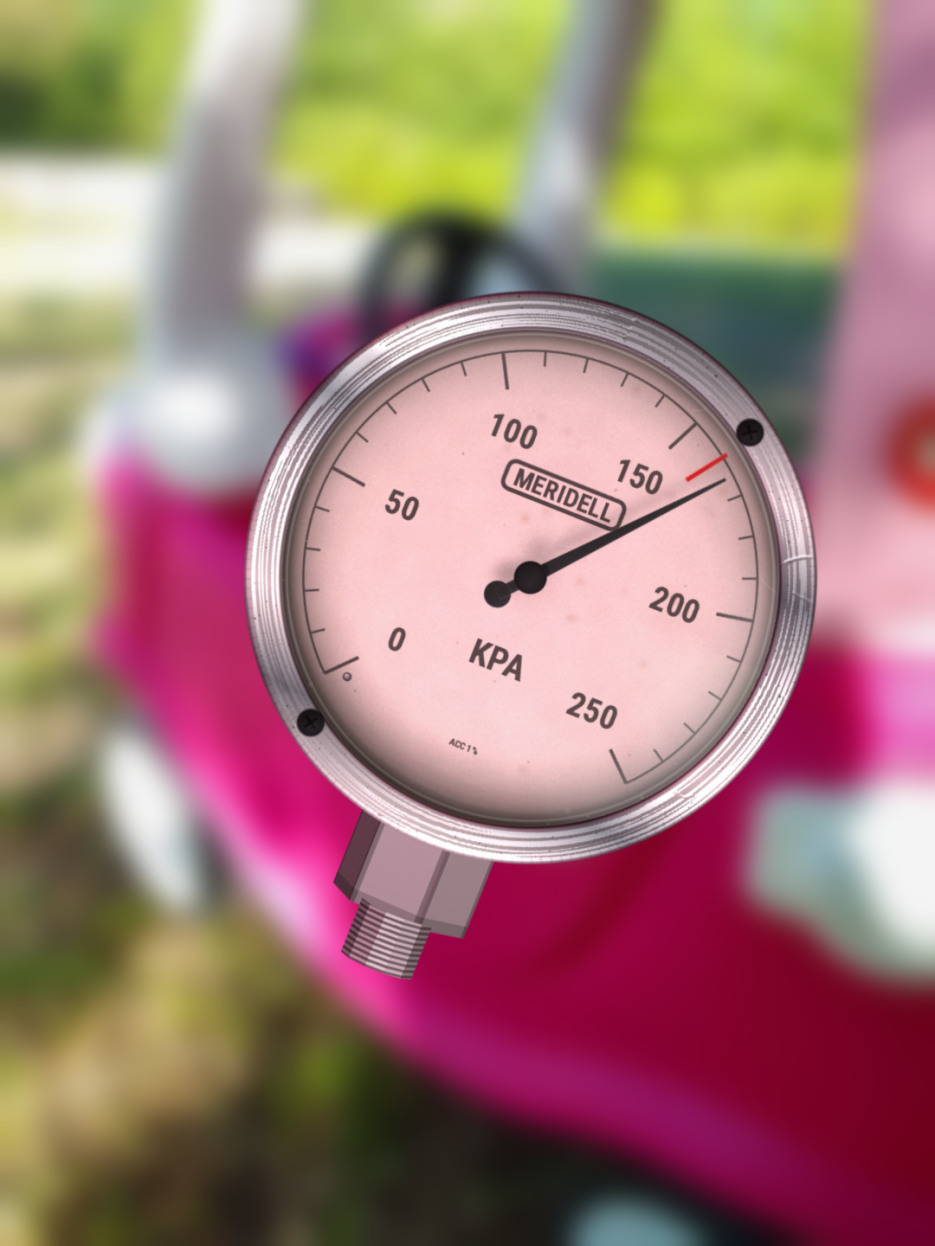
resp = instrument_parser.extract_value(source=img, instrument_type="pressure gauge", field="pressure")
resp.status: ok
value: 165 kPa
